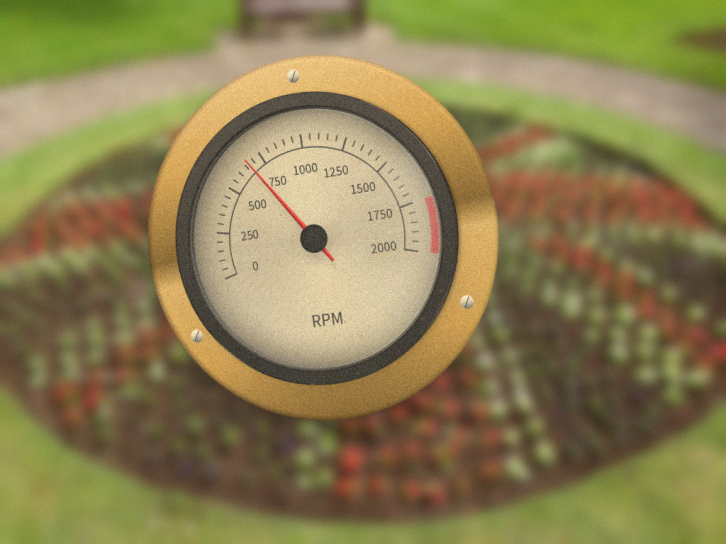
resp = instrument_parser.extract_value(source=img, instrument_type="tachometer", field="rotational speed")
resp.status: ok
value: 675 rpm
